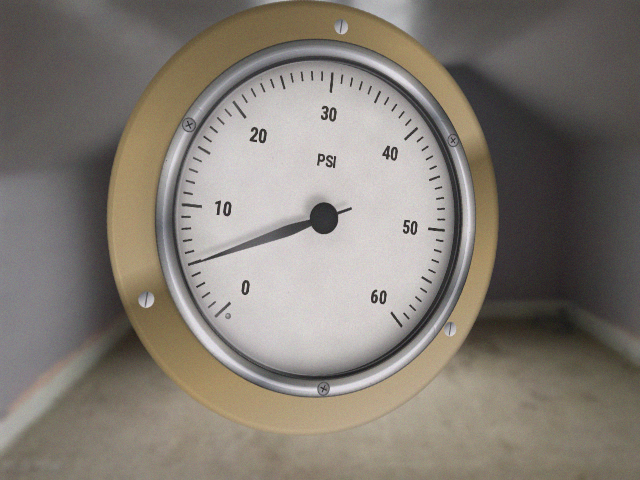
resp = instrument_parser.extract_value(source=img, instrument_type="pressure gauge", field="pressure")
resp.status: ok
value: 5 psi
